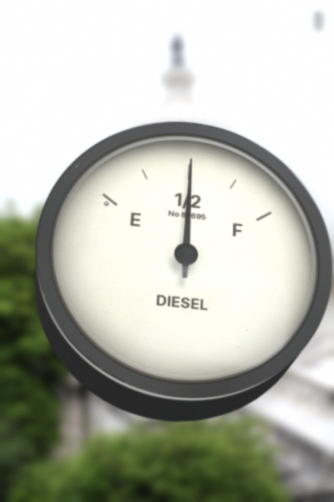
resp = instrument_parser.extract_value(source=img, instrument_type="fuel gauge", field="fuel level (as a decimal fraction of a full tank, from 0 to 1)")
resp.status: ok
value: 0.5
